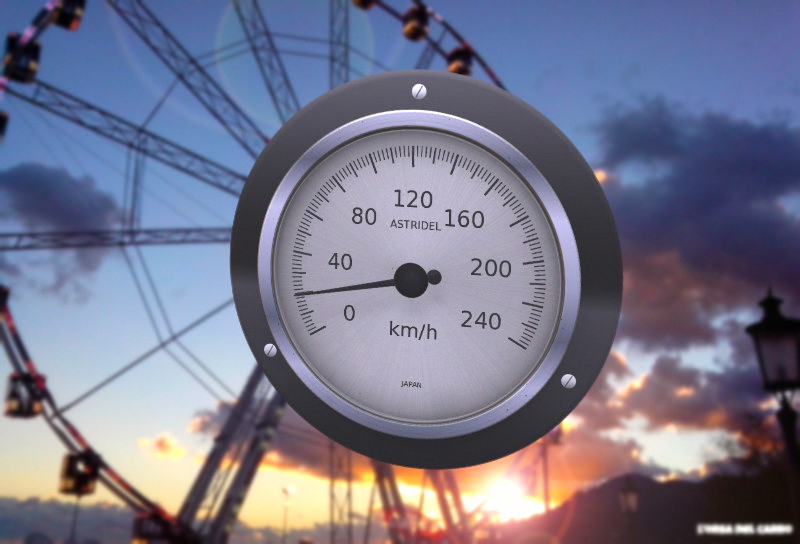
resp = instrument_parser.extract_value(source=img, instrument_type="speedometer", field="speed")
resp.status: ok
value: 20 km/h
